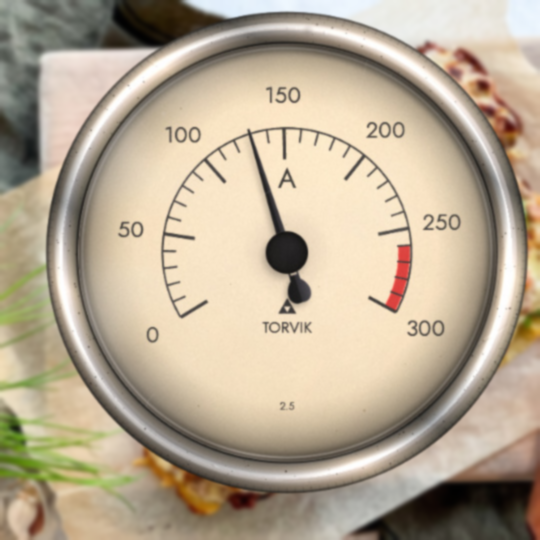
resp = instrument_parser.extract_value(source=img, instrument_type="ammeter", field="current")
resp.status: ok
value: 130 A
